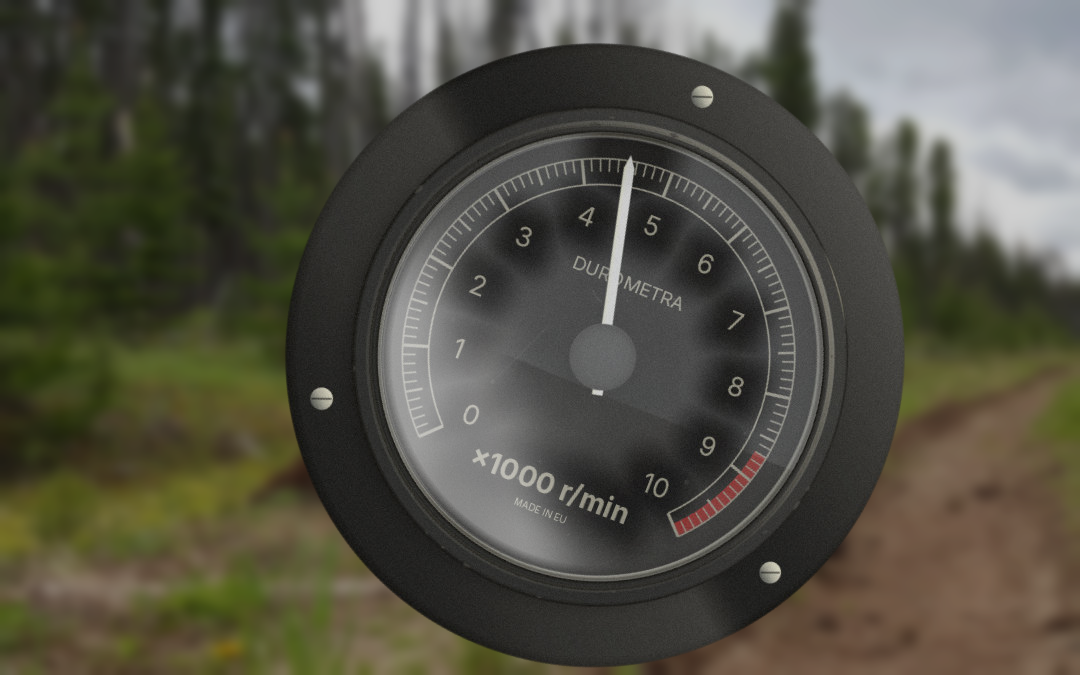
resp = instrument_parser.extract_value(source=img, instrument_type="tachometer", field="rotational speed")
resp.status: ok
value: 4500 rpm
